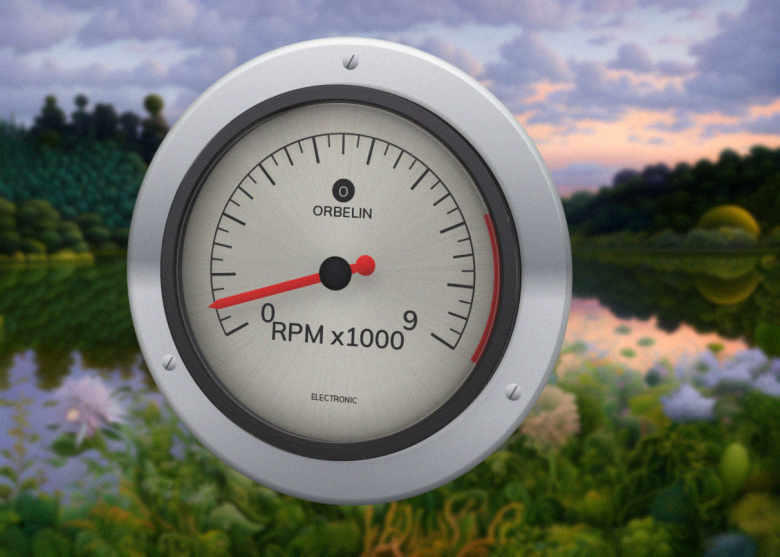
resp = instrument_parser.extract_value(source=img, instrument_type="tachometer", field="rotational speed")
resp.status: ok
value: 500 rpm
